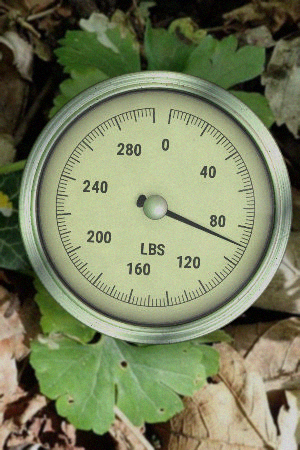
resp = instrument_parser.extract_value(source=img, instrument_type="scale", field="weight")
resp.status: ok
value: 90 lb
